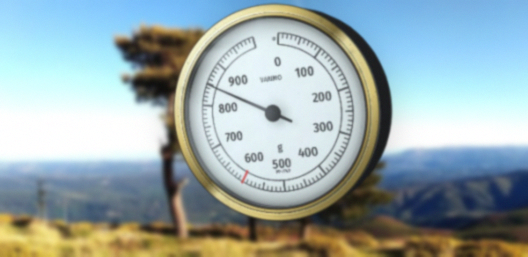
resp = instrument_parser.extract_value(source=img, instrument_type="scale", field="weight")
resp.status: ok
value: 850 g
